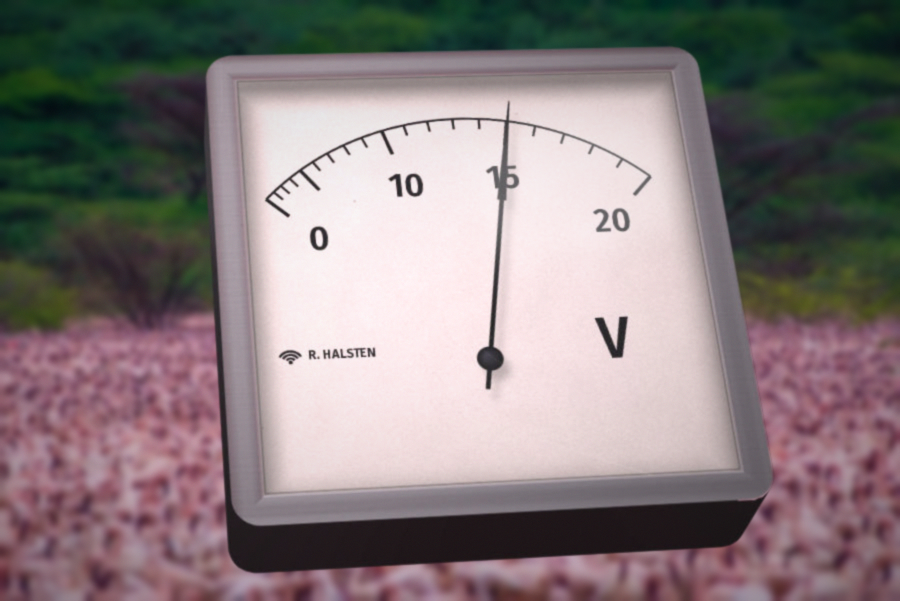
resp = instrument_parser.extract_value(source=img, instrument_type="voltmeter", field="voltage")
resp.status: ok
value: 15 V
